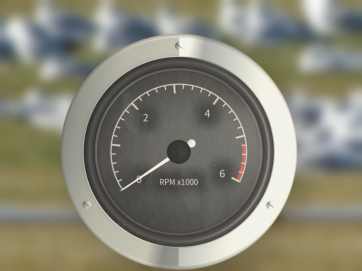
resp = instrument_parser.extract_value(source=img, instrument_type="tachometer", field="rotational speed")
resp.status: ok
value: 0 rpm
